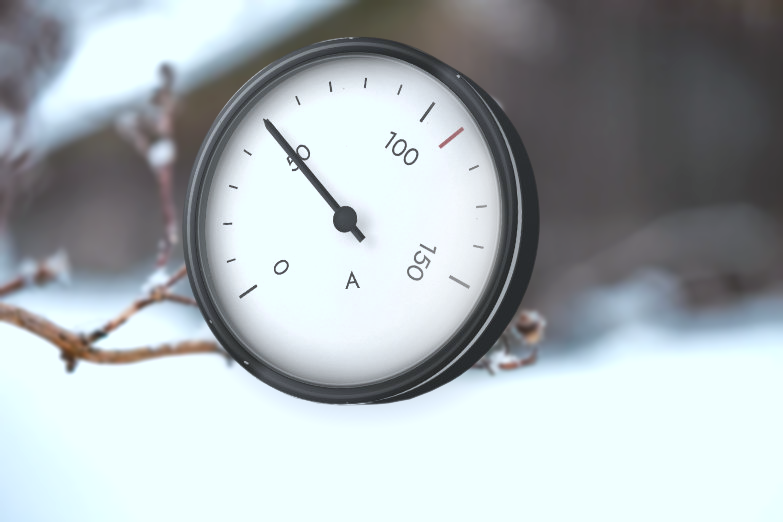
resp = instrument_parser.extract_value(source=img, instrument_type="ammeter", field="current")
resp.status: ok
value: 50 A
